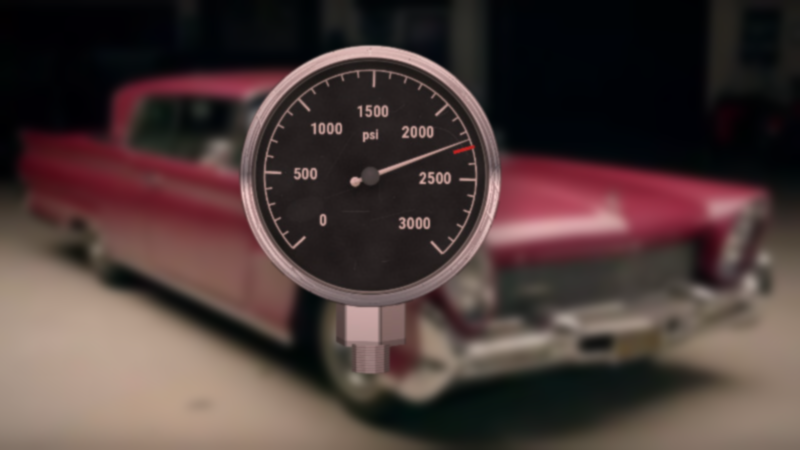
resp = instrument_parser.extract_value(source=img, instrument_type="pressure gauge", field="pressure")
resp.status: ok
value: 2250 psi
